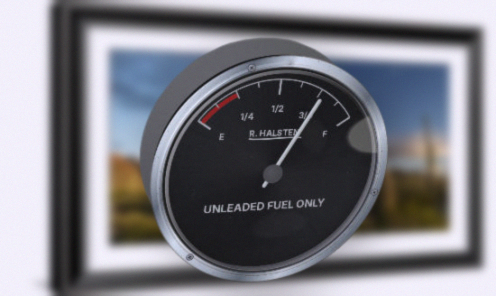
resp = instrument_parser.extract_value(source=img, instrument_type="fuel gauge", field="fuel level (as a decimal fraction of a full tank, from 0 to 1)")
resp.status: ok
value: 0.75
